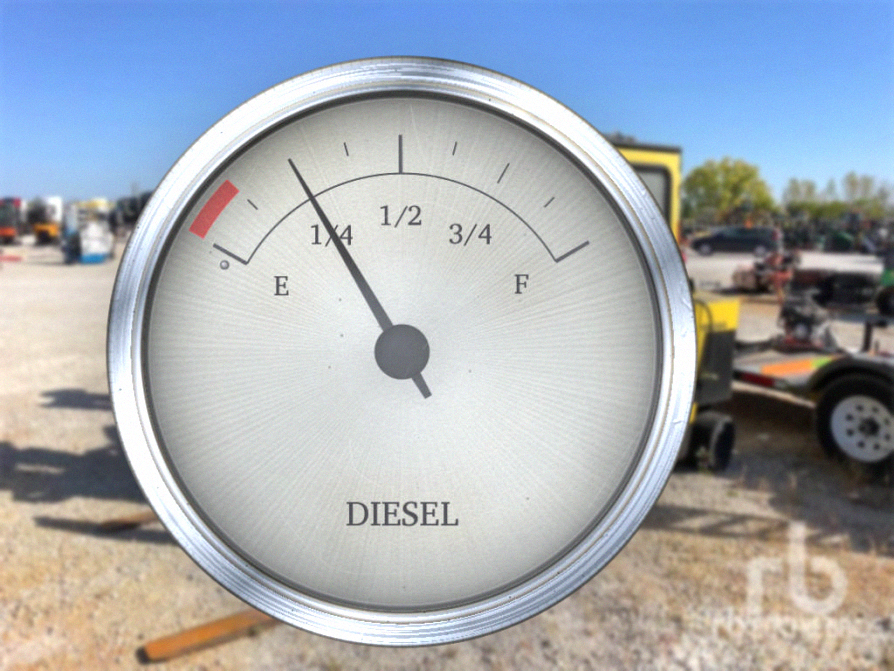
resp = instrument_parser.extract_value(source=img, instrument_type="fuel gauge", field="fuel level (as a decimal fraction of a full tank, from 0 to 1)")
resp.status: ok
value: 0.25
